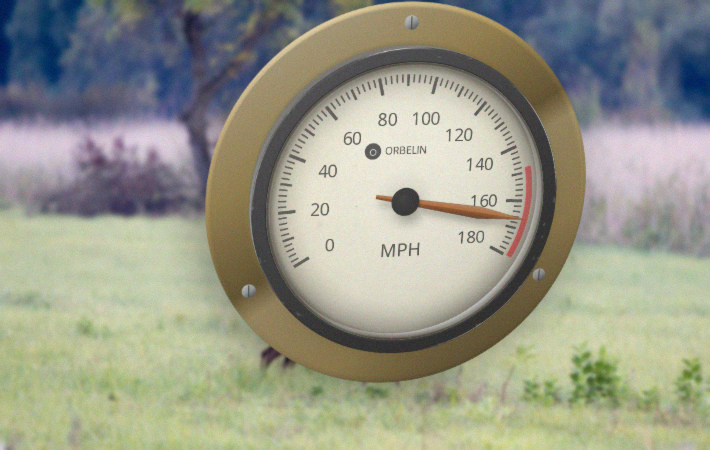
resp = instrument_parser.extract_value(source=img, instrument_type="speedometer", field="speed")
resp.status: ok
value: 166 mph
